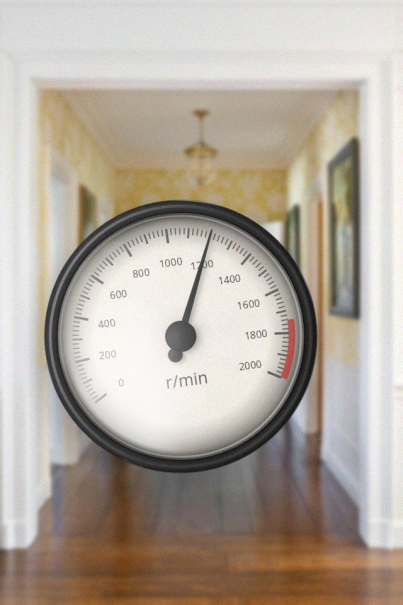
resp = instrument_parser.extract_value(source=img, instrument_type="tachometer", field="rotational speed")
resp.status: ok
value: 1200 rpm
